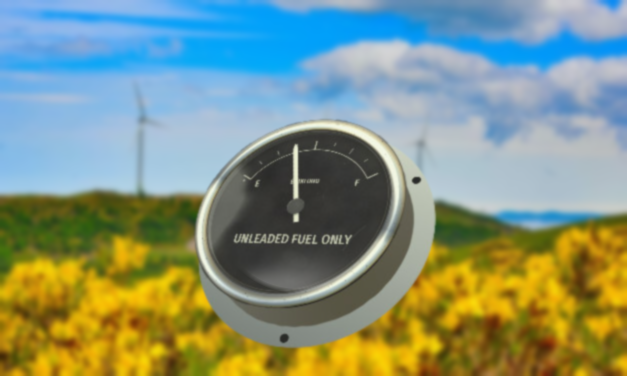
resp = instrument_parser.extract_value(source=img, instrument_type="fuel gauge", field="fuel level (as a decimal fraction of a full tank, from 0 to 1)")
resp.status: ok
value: 0.375
